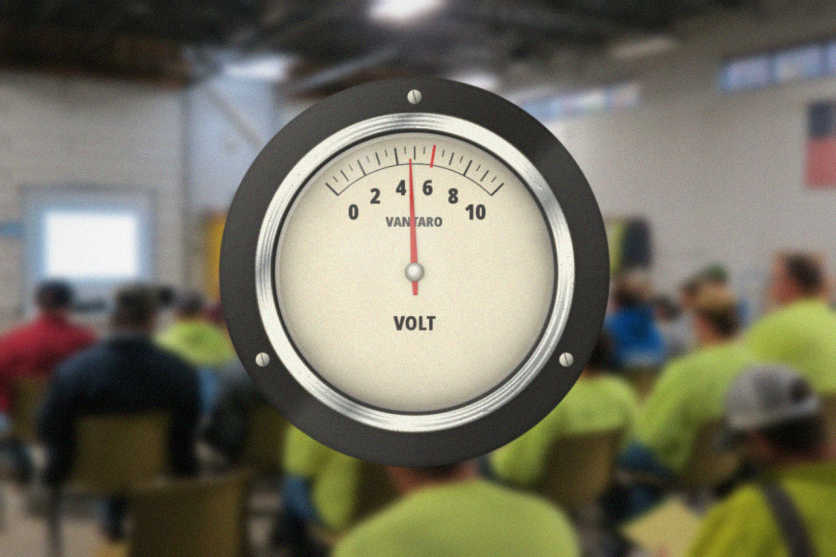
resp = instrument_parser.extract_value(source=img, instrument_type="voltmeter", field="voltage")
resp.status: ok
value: 4.75 V
